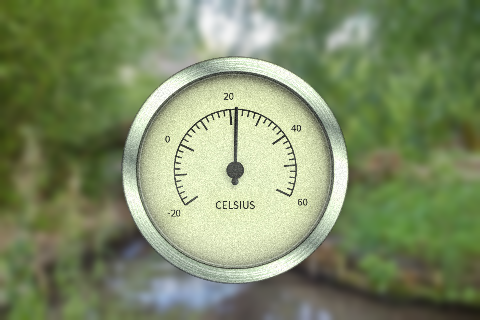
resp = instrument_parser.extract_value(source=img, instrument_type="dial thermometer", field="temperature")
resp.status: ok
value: 22 °C
